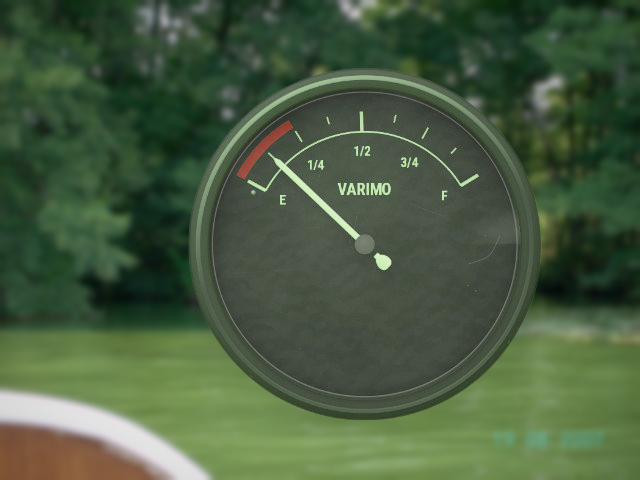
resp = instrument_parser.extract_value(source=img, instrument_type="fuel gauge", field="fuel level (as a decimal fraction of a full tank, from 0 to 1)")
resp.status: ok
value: 0.125
